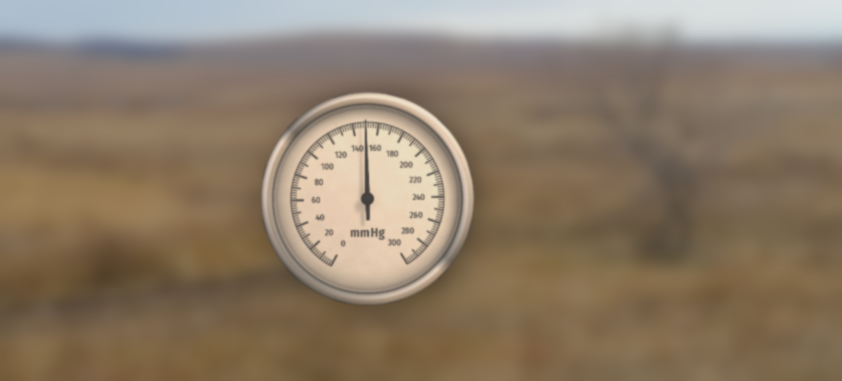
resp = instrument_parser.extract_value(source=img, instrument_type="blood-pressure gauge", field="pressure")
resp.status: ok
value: 150 mmHg
